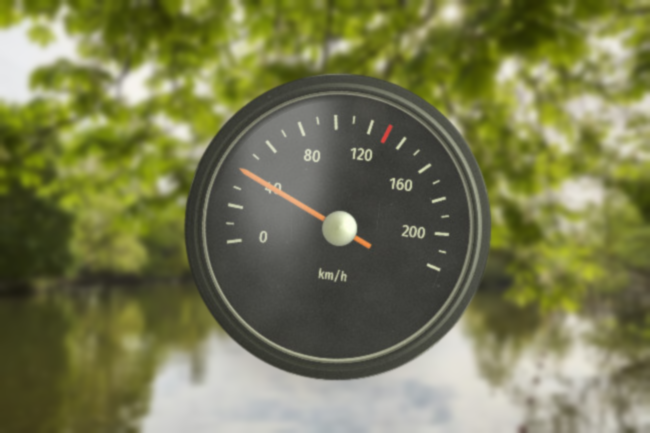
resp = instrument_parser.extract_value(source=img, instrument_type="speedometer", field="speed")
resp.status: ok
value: 40 km/h
